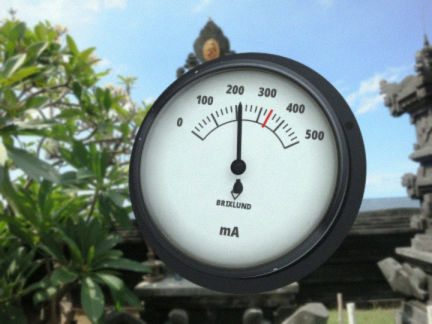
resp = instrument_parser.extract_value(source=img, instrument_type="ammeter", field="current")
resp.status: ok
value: 220 mA
